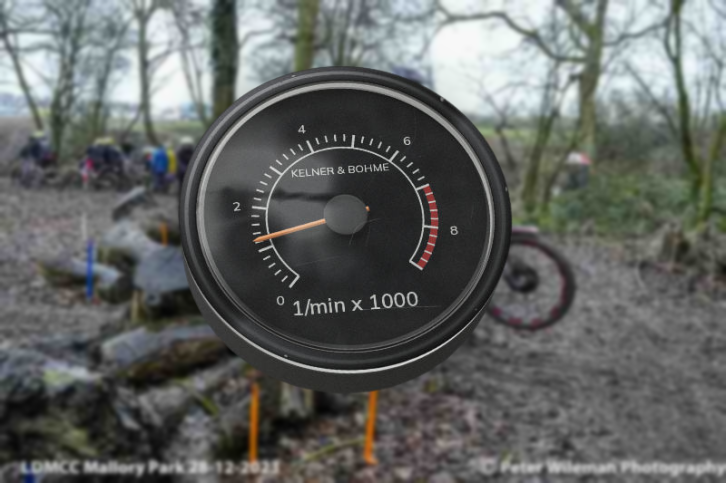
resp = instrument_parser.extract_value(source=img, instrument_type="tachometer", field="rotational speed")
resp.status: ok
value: 1200 rpm
